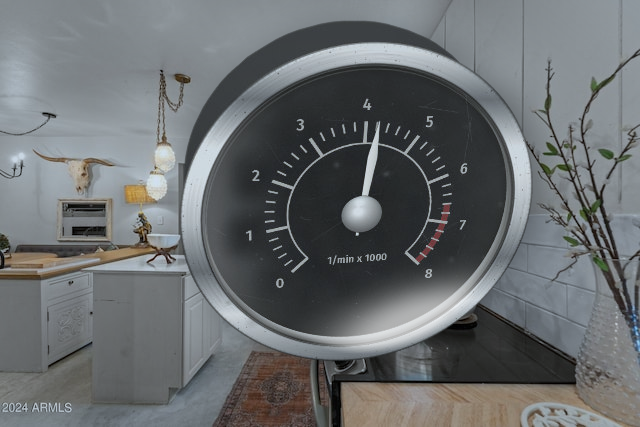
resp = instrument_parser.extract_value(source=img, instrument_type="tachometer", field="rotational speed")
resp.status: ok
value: 4200 rpm
